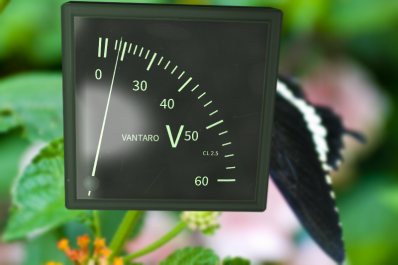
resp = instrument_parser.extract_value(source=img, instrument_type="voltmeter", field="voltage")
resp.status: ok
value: 18 V
